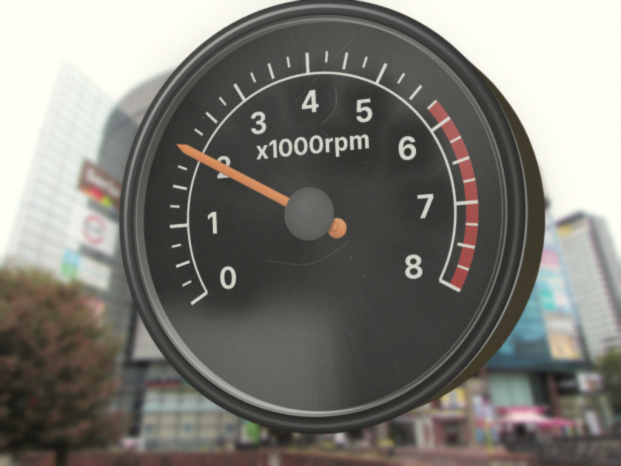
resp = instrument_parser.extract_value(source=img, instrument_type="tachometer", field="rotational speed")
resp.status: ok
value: 2000 rpm
